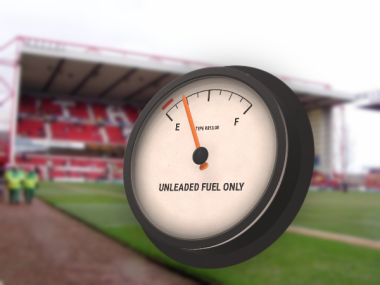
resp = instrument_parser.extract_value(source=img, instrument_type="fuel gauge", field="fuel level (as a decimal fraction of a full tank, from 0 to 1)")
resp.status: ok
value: 0.25
